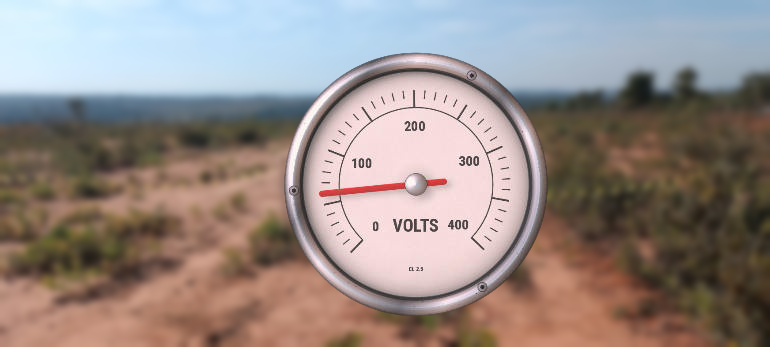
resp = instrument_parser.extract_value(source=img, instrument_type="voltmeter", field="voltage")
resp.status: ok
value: 60 V
